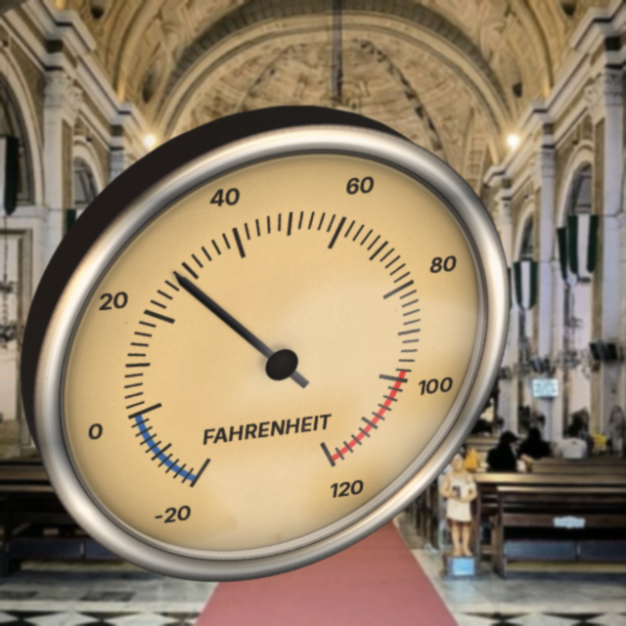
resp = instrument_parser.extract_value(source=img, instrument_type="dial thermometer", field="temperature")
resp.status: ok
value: 28 °F
